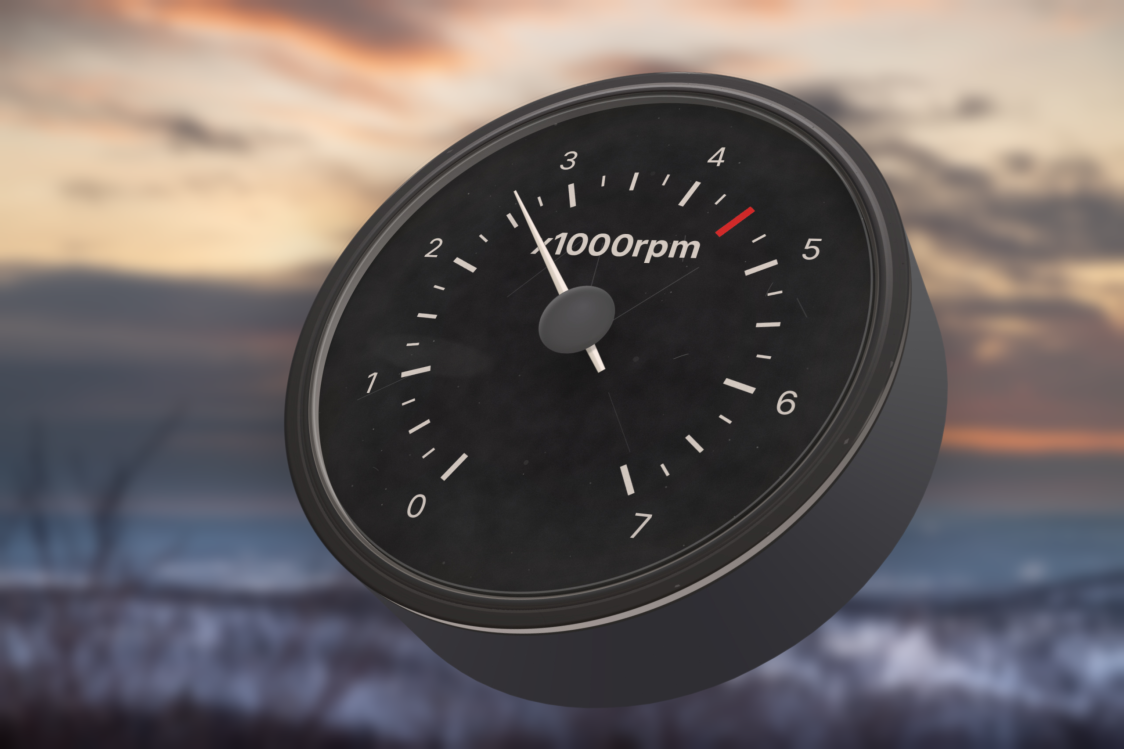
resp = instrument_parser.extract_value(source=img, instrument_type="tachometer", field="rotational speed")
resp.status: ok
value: 2625 rpm
